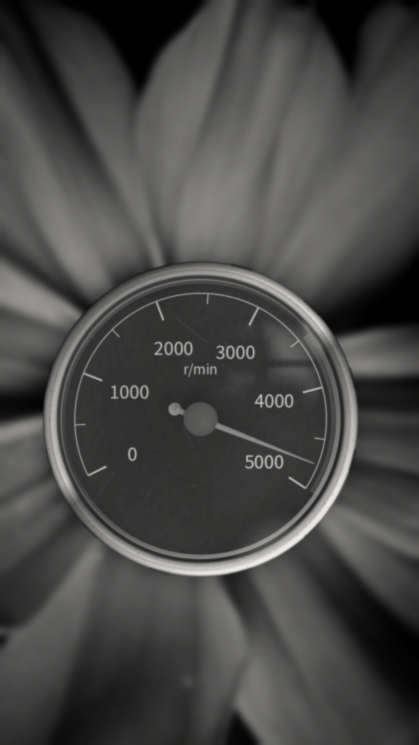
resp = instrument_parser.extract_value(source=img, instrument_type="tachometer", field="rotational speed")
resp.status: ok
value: 4750 rpm
